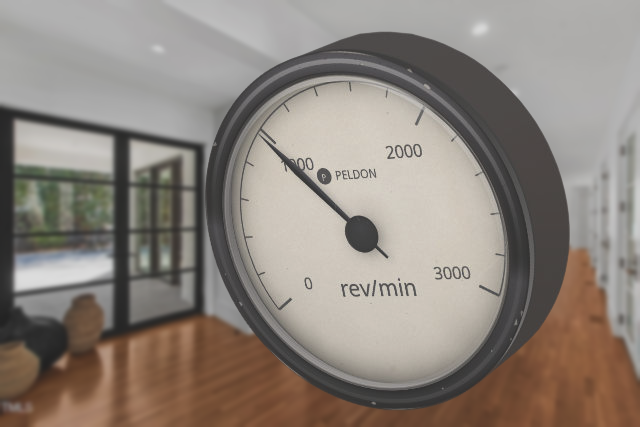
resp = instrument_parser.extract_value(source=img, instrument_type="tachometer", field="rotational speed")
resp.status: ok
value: 1000 rpm
